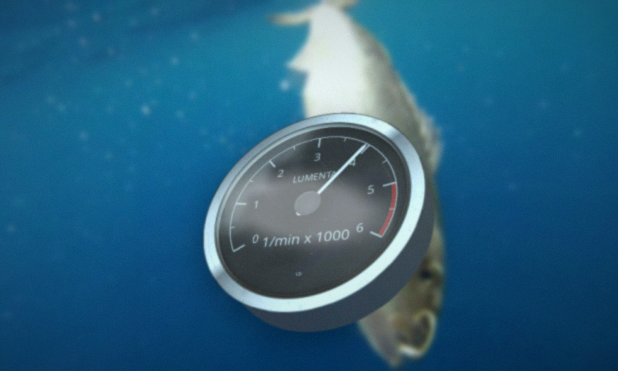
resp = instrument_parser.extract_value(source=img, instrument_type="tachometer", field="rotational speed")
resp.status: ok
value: 4000 rpm
